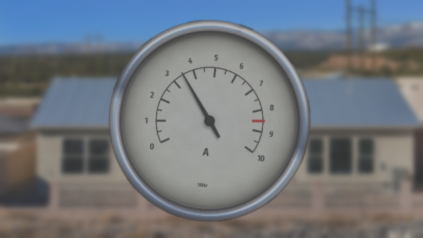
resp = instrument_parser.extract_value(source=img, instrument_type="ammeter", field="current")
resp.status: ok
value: 3.5 A
